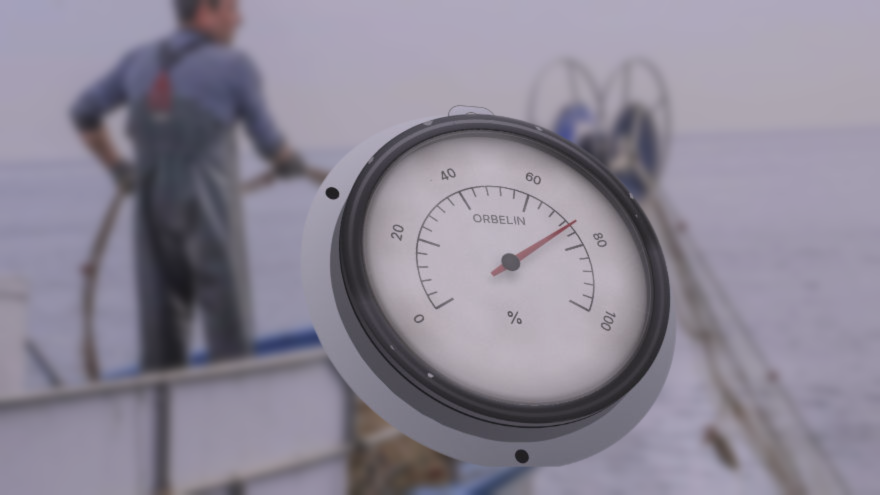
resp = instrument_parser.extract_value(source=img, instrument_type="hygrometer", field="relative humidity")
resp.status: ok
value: 74 %
